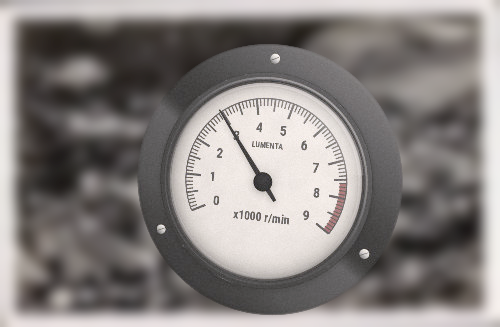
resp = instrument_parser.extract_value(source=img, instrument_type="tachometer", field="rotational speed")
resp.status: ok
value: 3000 rpm
